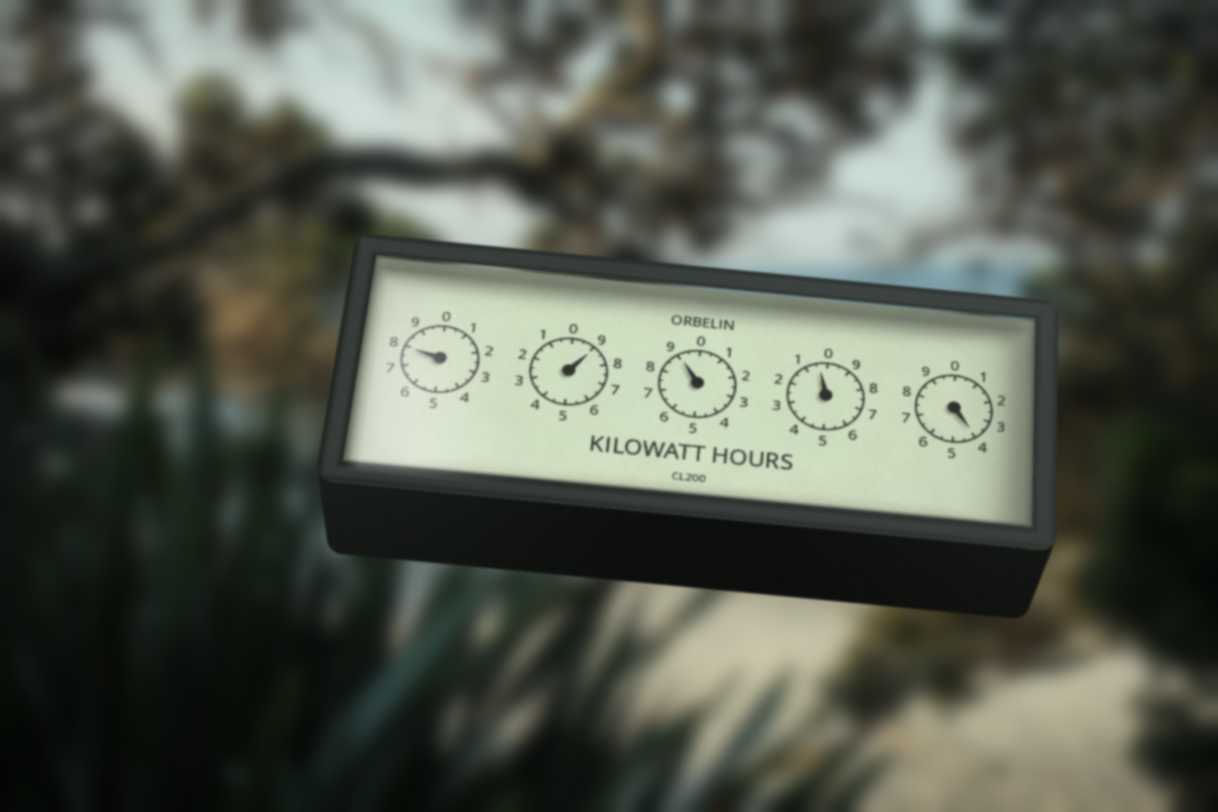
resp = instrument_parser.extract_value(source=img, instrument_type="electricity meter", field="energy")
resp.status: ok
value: 78904 kWh
